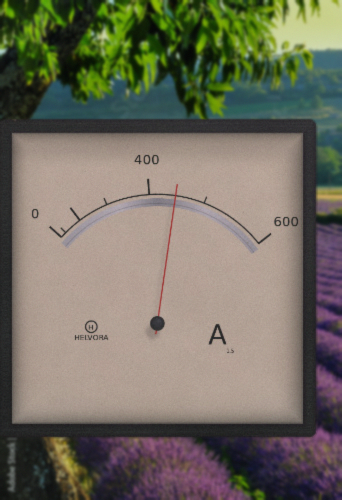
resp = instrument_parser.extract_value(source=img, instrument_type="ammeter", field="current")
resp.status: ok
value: 450 A
